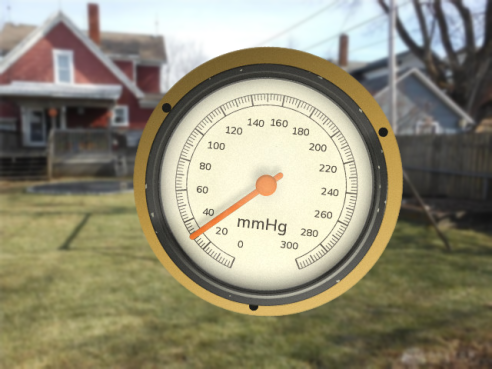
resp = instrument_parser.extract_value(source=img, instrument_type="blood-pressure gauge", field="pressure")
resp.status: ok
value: 30 mmHg
